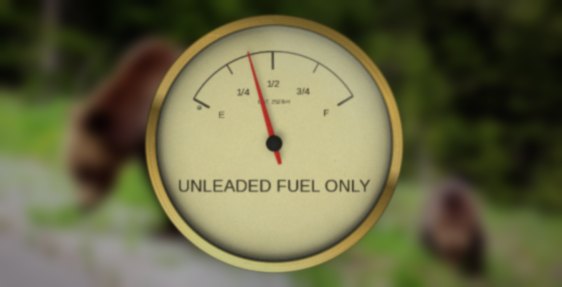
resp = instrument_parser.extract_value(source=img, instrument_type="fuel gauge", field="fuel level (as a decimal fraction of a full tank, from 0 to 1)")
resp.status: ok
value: 0.375
